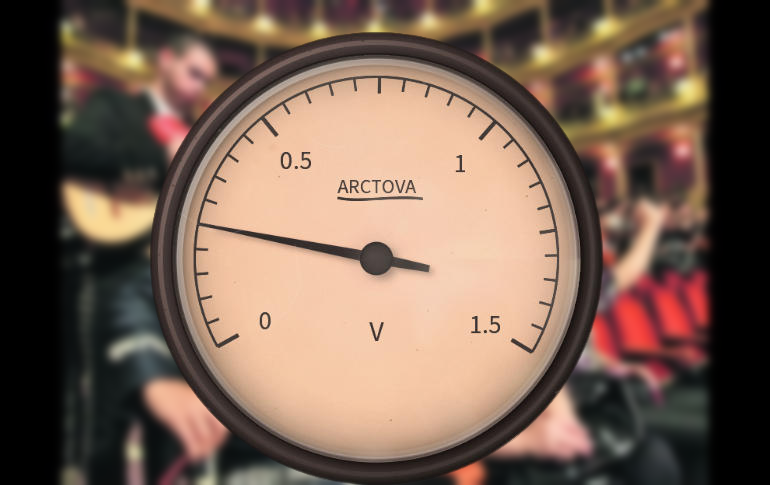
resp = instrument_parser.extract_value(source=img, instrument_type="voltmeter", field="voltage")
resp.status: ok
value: 0.25 V
